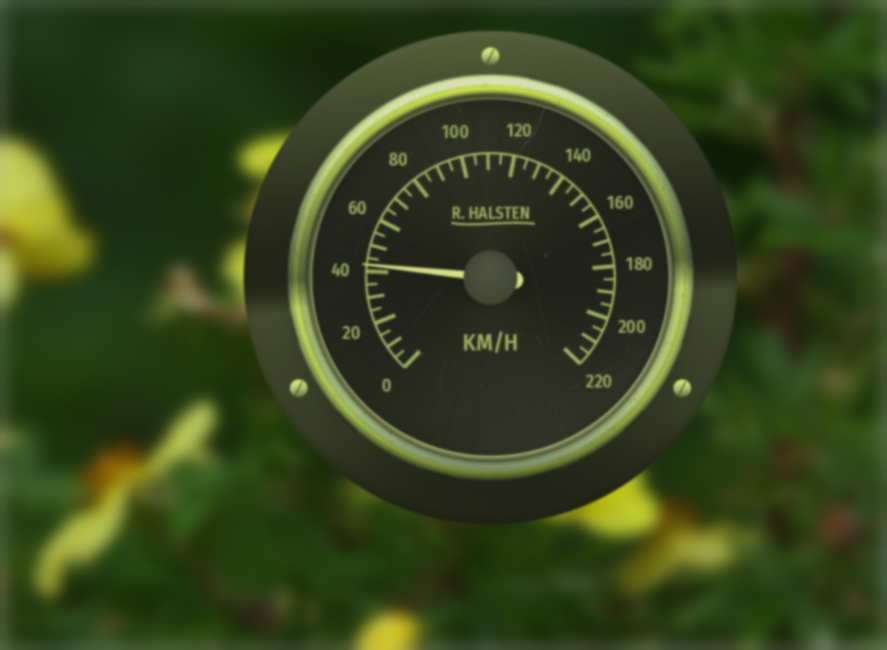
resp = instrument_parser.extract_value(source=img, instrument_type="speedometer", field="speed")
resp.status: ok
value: 42.5 km/h
